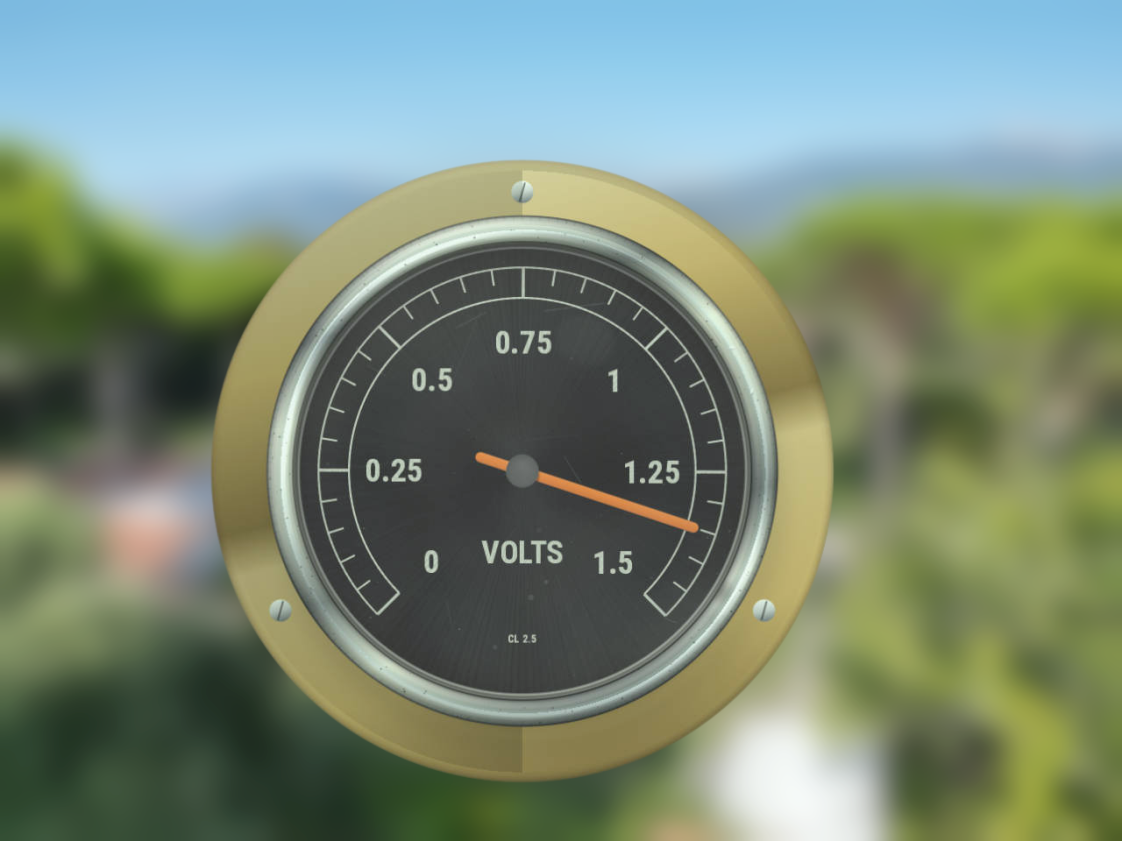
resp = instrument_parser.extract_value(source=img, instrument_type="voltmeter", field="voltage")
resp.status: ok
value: 1.35 V
